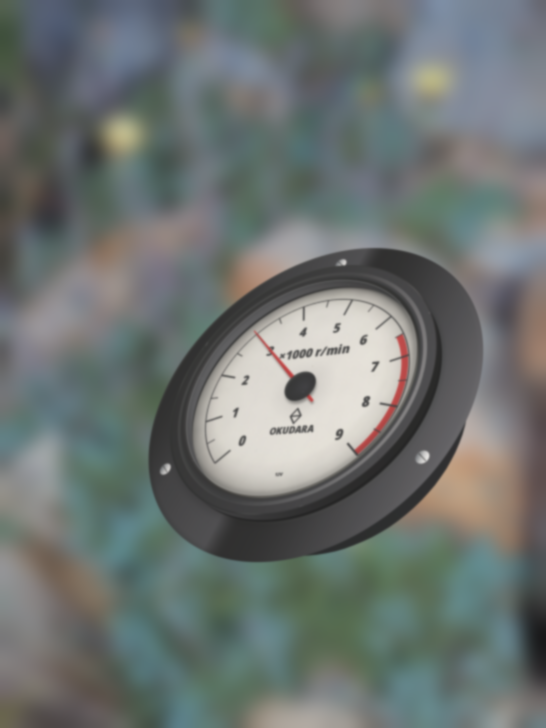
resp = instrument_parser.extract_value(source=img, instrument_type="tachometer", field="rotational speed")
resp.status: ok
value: 3000 rpm
